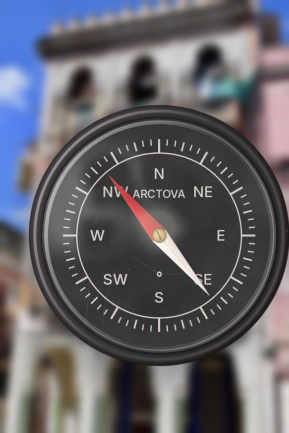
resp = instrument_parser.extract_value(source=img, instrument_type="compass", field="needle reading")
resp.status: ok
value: 320 °
